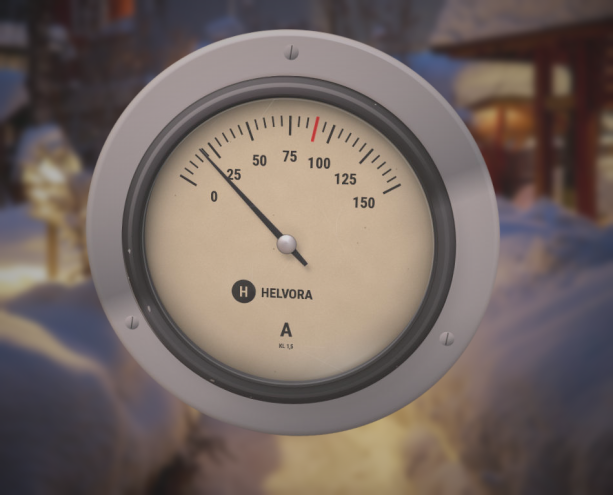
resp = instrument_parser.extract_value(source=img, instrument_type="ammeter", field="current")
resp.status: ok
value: 20 A
